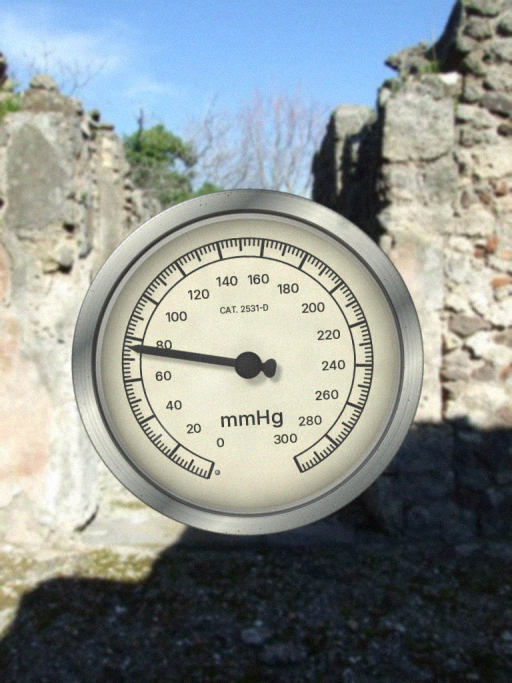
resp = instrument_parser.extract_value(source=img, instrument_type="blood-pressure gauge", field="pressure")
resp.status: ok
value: 76 mmHg
